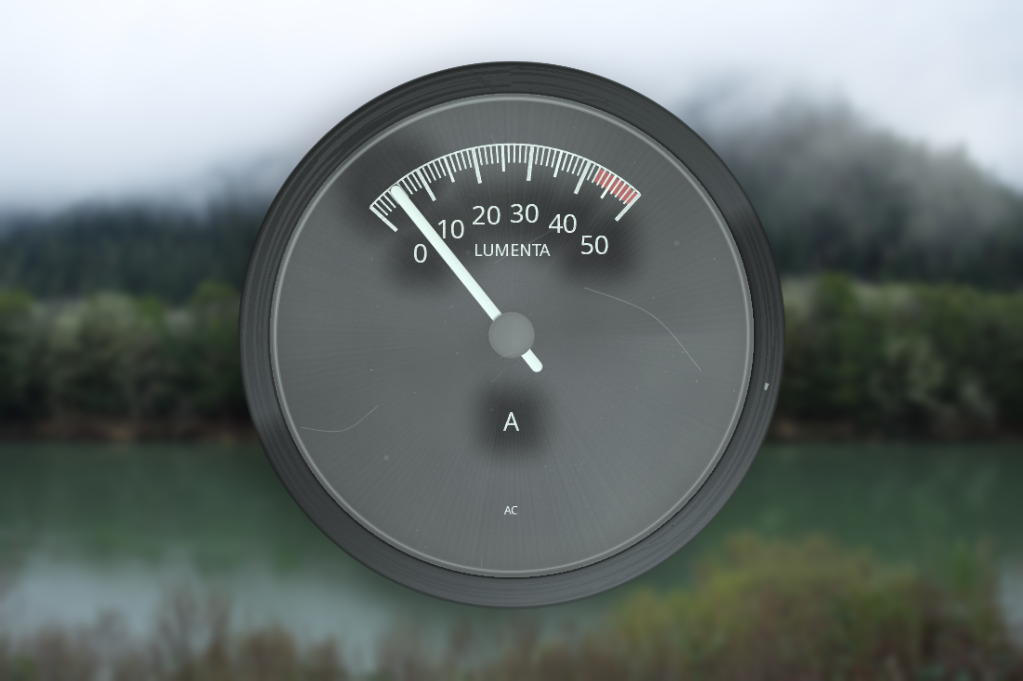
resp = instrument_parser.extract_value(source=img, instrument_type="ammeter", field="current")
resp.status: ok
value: 5 A
